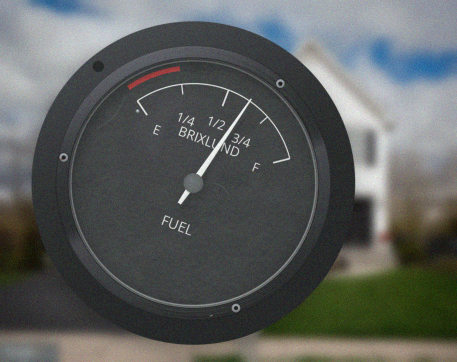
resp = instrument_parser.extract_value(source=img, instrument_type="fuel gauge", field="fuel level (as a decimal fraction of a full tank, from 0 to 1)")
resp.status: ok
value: 0.625
